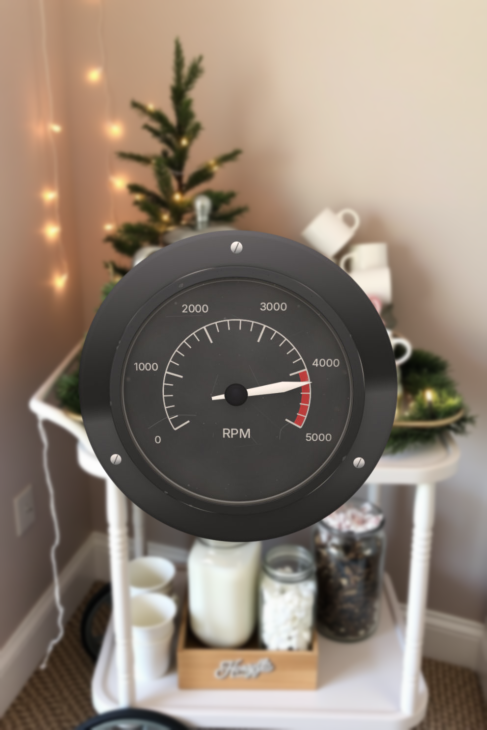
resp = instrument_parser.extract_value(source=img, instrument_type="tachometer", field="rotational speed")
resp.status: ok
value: 4200 rpm
